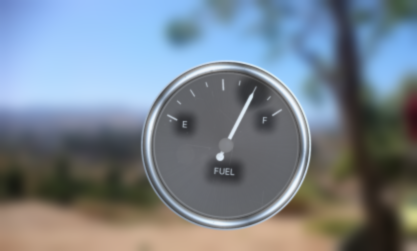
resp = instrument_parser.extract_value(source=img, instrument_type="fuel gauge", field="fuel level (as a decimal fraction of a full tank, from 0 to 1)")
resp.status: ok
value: 0.75
